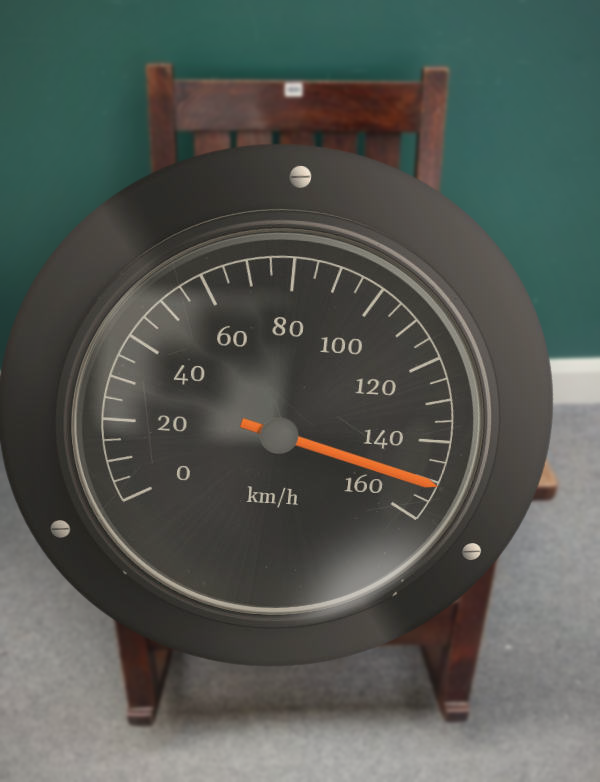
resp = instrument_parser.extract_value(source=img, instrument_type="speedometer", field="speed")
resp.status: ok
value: 150 km/h
